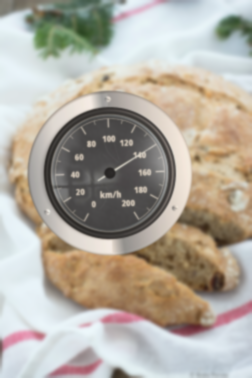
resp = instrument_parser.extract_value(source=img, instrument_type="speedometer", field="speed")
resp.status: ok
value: 140 km/h
